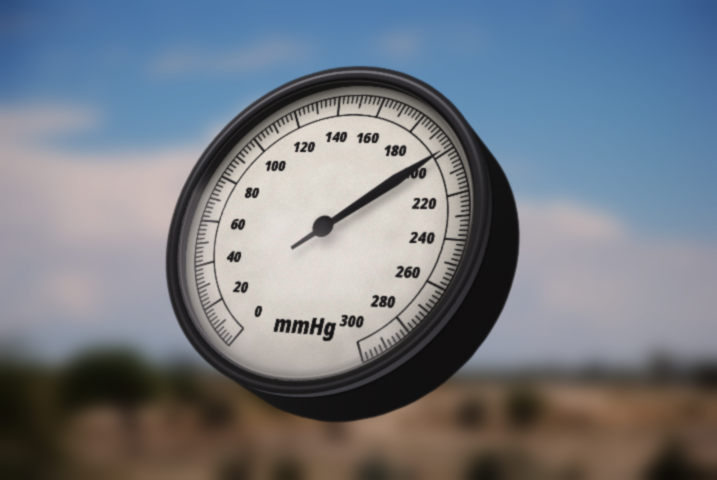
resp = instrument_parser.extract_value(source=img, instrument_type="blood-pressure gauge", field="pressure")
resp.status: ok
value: 200 mmHg
